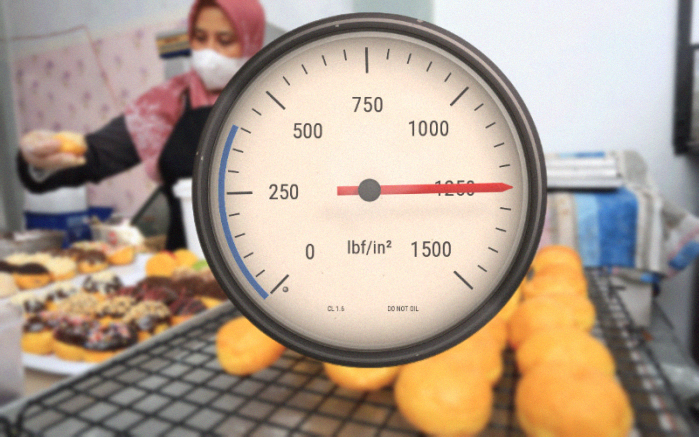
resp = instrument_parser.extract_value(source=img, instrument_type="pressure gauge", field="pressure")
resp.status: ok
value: 1250 psi
